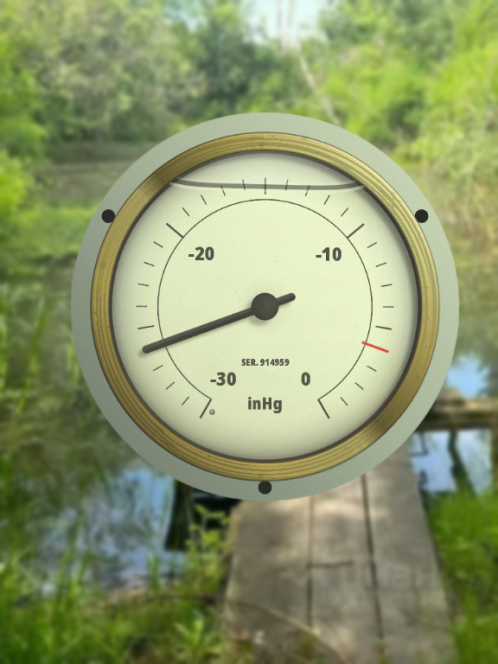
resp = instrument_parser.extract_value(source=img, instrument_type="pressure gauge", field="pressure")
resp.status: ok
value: -26 inHg
